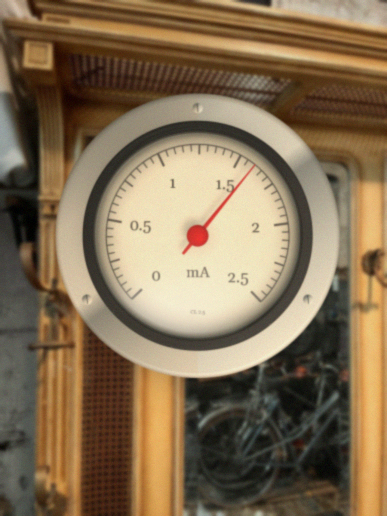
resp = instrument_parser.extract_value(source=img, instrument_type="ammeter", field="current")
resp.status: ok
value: 1.6 mA
